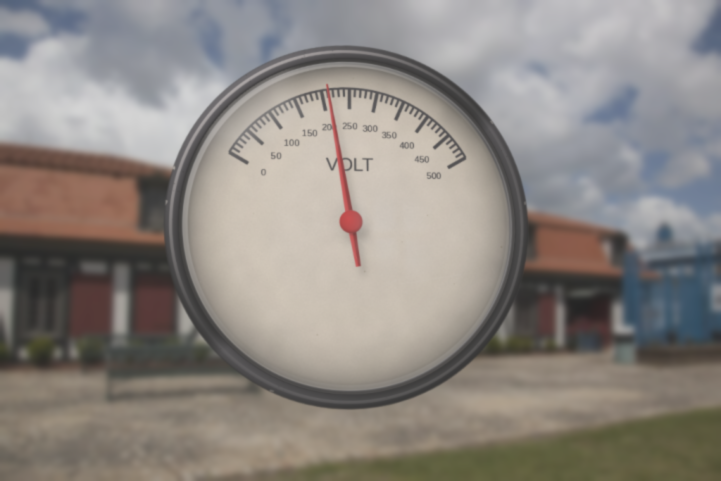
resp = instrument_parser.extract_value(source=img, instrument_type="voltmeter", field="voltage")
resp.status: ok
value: 210 V
